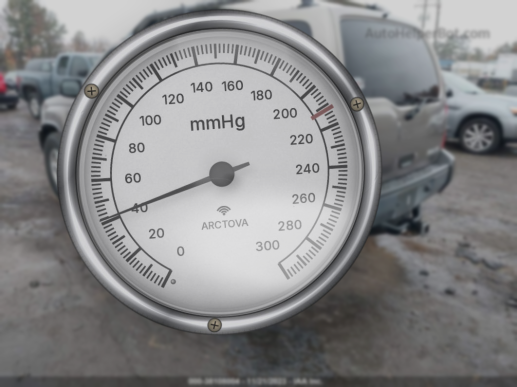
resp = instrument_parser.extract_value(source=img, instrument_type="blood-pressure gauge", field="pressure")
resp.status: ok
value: 42 mmHg
